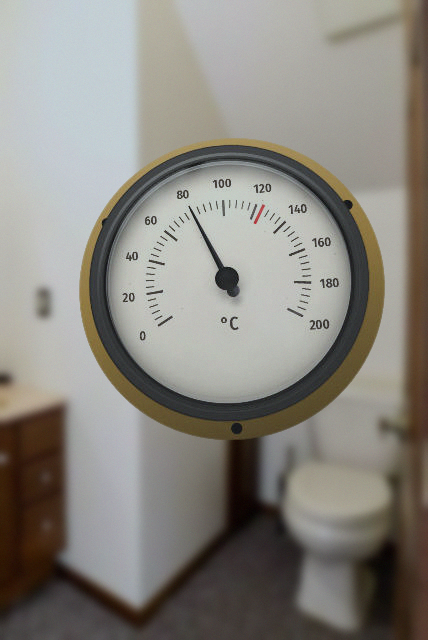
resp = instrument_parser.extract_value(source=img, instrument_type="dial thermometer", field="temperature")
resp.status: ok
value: 80 °C
